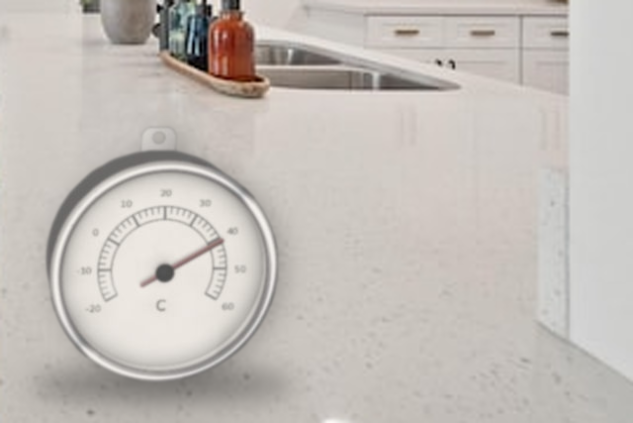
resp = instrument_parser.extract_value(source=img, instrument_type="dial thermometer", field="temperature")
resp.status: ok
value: 40 °C
